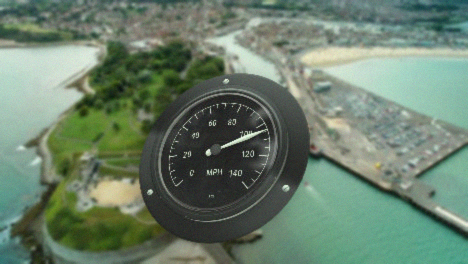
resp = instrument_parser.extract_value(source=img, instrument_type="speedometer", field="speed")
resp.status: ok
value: 105 mph
